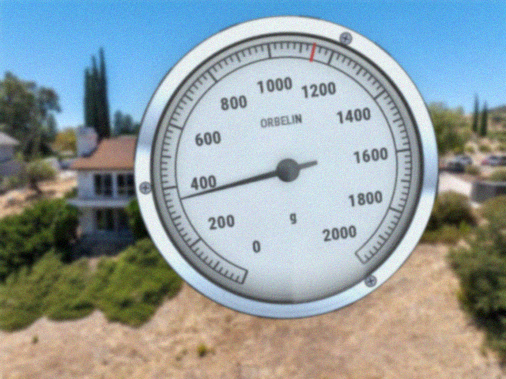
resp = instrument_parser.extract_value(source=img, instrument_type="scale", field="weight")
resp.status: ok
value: 360 g
